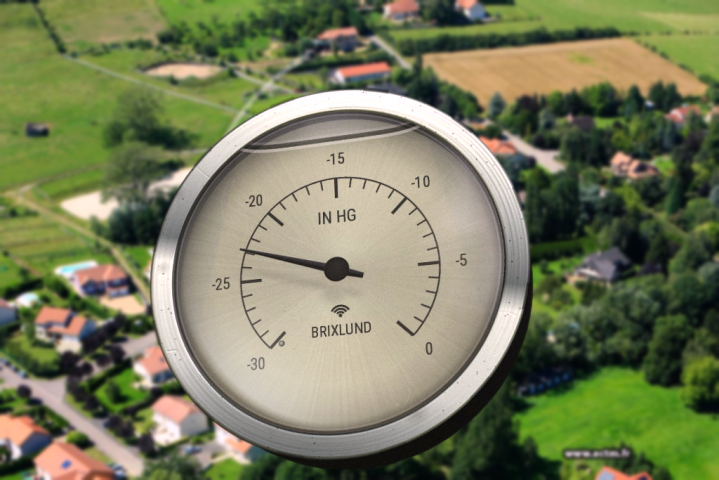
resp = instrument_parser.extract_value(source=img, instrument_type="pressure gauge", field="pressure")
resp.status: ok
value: -23 inHg
